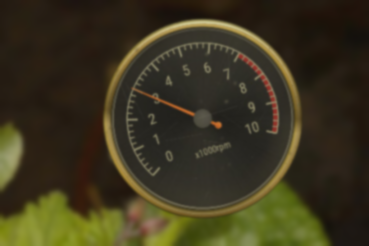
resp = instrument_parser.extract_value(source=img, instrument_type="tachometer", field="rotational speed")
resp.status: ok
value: 3000 rpm
